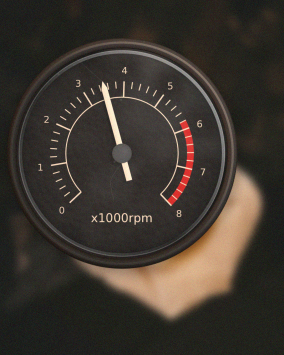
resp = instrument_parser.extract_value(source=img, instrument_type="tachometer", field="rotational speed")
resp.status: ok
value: 3500 rpm
